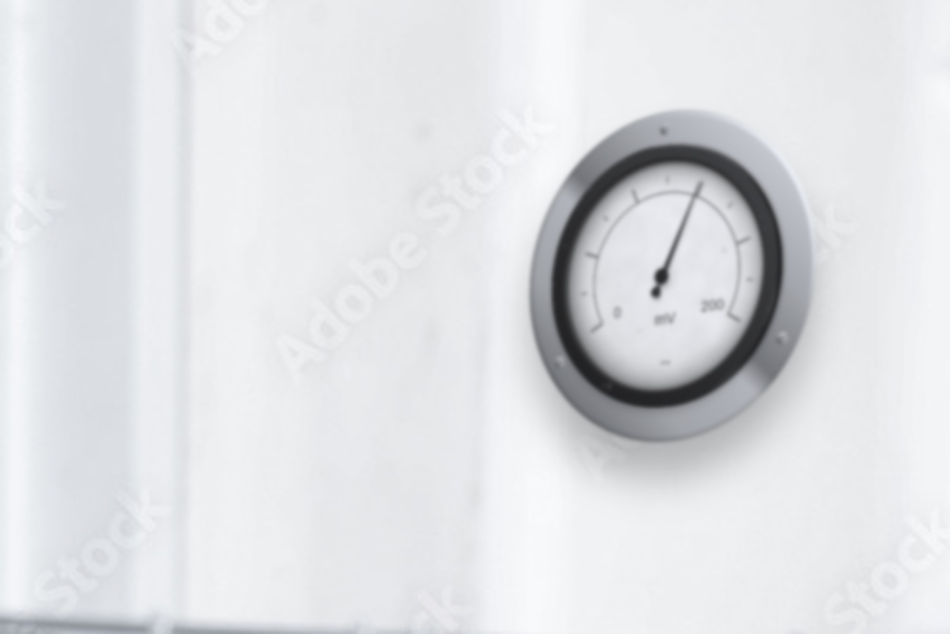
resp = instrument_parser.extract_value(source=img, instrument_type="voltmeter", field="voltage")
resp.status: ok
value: 120 mV
